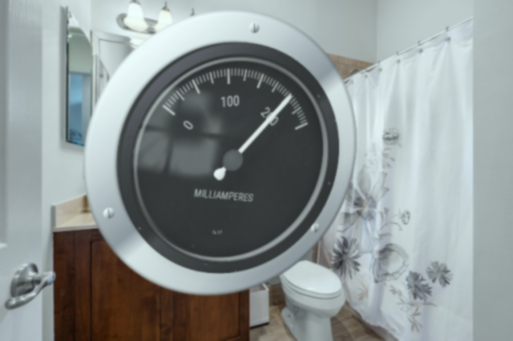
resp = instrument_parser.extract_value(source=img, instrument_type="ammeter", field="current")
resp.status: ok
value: 200 mA
